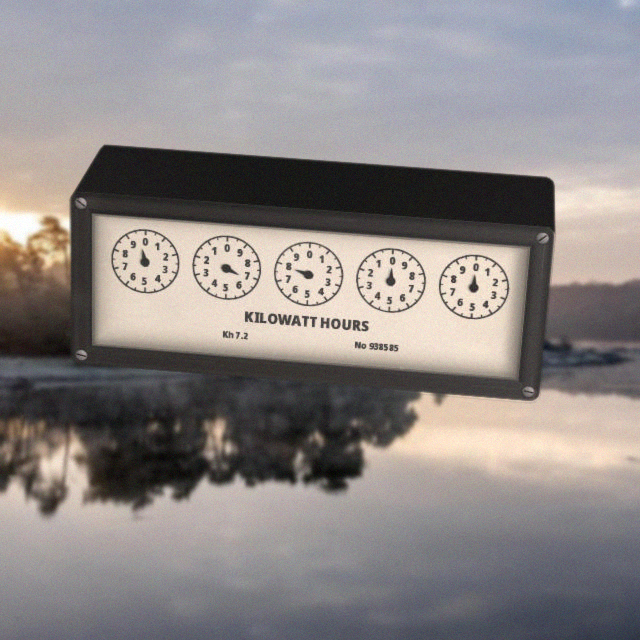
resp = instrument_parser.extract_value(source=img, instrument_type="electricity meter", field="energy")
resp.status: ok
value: 96800 kWh
